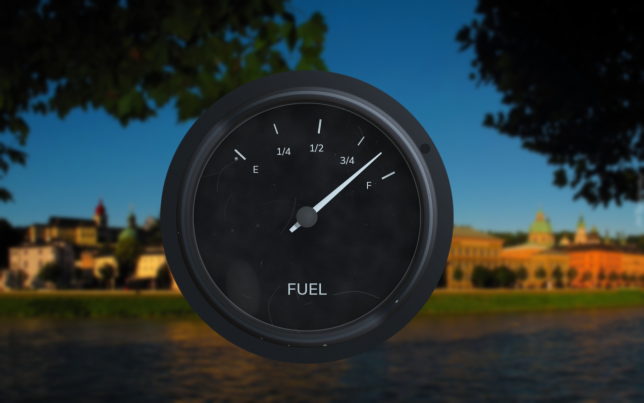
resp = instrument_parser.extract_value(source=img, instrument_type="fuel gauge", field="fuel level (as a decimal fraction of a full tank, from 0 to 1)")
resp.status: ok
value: 0.875
